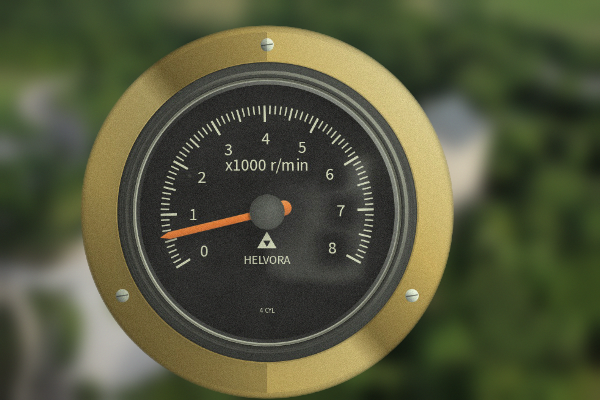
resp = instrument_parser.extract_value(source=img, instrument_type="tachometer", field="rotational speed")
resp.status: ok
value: 600 rpm
